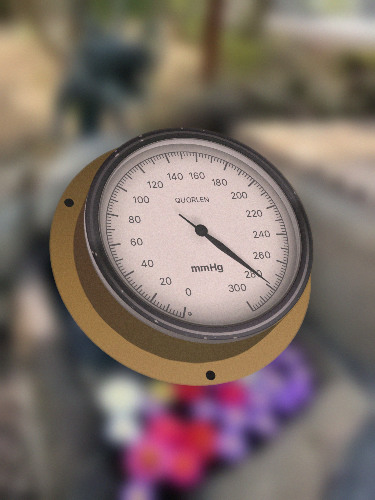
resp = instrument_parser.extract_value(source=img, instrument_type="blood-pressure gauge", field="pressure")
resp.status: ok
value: 280 mmHg
